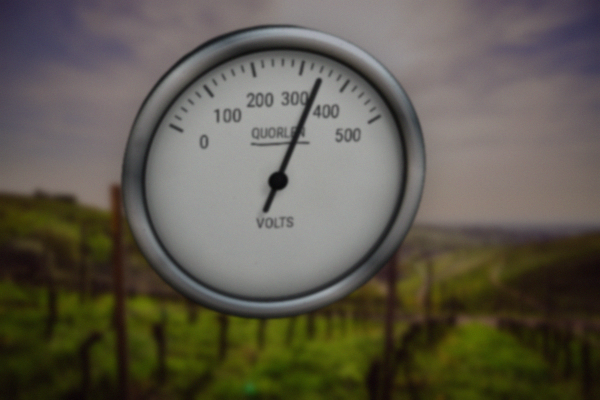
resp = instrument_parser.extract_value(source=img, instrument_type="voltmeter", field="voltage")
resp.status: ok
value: 340 V
